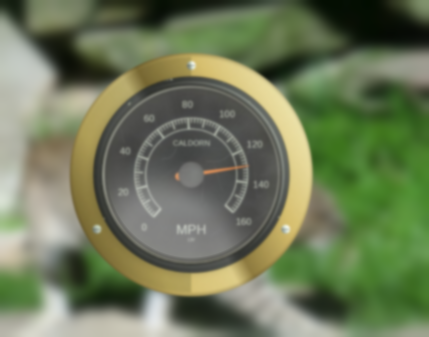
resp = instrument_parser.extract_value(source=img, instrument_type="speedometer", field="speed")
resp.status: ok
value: 130 mph
